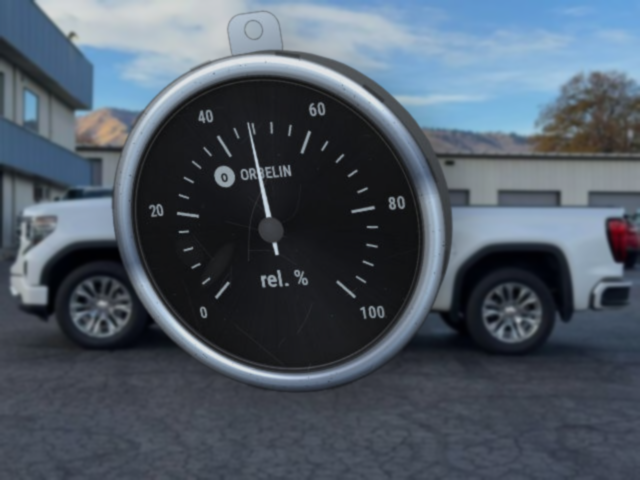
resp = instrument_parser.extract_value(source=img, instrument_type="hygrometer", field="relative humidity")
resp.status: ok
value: 48 %
